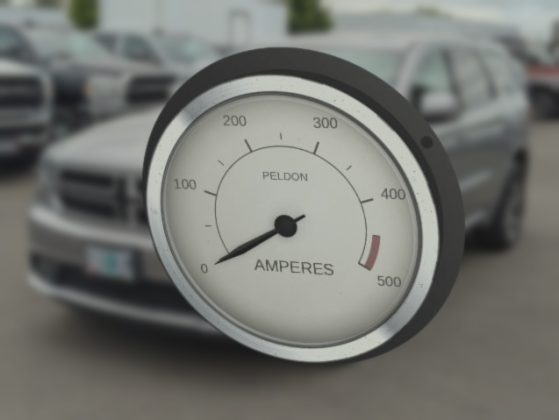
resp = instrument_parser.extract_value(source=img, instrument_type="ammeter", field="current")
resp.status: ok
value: 0 A
